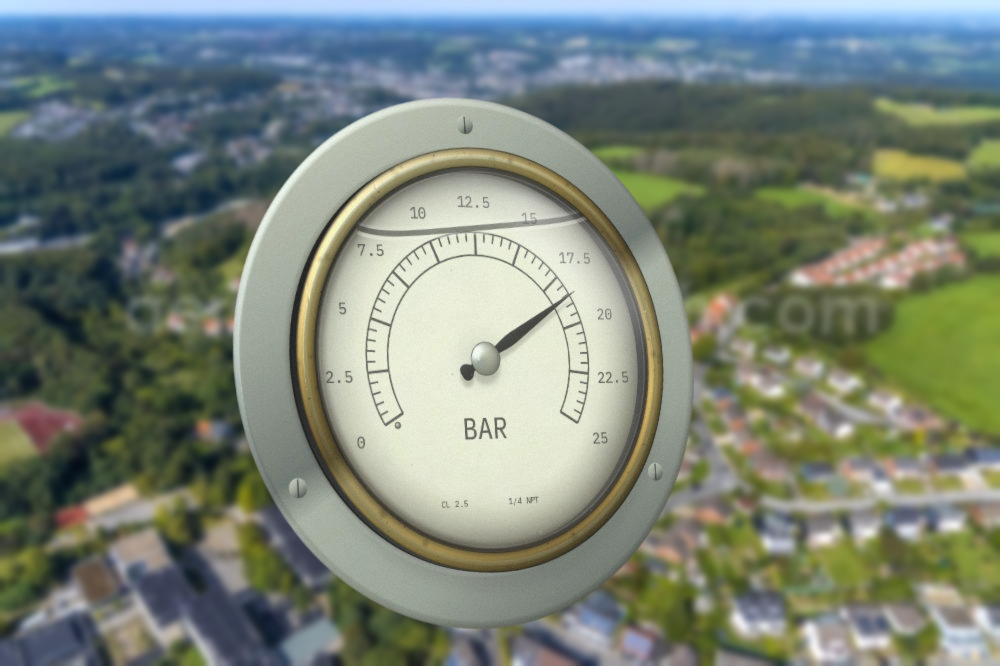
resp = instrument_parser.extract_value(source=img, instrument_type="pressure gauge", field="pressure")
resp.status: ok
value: 18.5 bar
